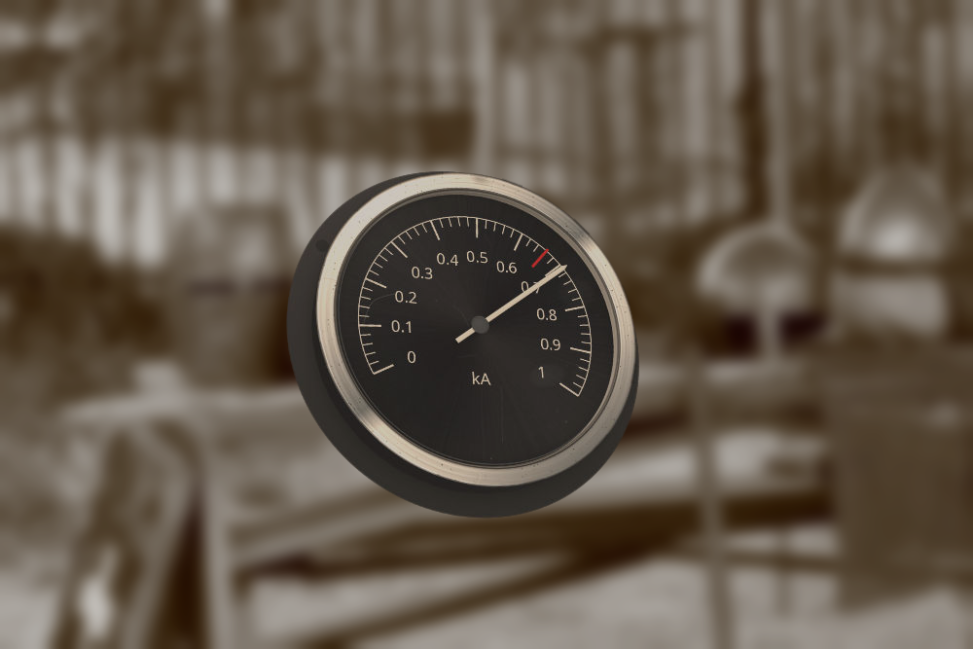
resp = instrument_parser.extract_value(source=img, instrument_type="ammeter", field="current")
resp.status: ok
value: 0.71 kA
